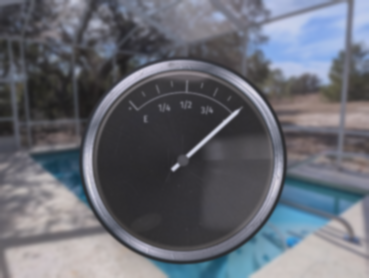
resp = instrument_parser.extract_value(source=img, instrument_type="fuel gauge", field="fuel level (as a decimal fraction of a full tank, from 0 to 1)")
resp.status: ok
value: 1
